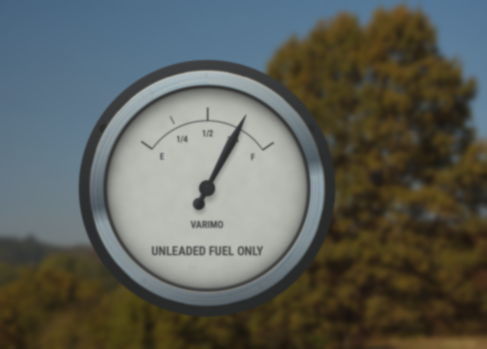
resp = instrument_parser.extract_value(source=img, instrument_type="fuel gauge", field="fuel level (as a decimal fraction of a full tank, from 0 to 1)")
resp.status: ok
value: 0.75
